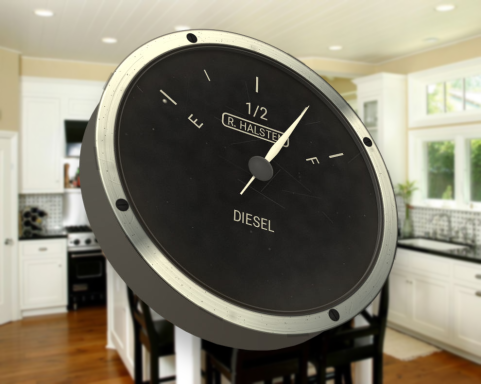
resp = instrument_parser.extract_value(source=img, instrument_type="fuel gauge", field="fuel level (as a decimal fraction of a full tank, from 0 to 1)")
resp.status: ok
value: 0.75
